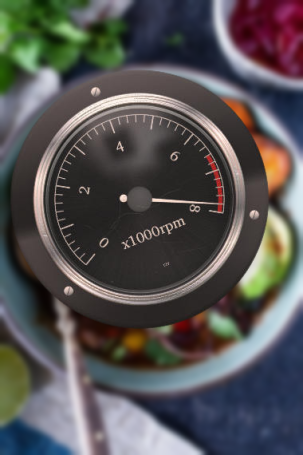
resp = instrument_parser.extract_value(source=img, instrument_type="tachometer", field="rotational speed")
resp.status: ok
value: 7800 rpm
